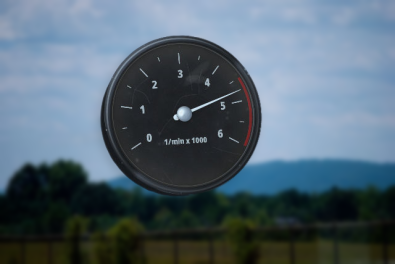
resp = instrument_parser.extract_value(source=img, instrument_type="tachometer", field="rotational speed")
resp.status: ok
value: 4750 rpm
